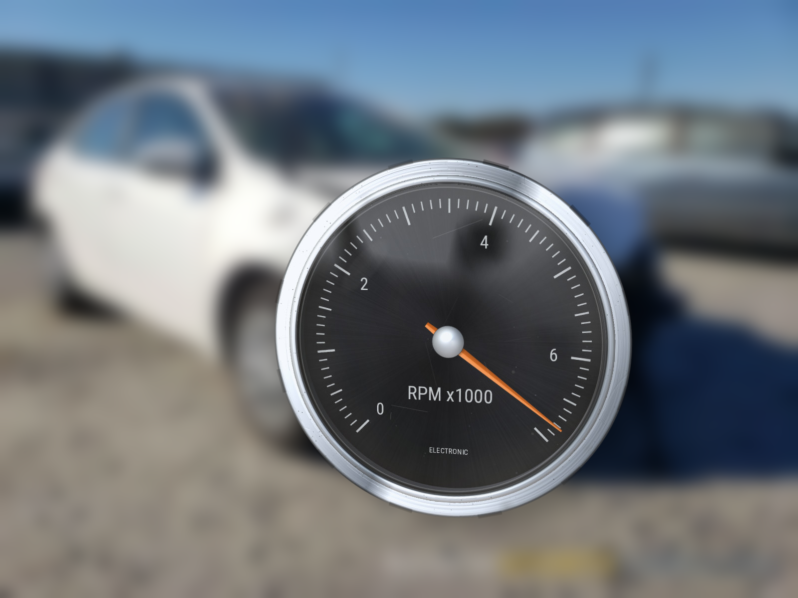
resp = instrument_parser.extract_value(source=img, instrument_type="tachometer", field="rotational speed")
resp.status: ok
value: 6800 rpm
